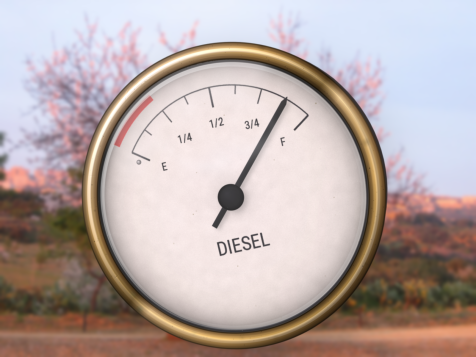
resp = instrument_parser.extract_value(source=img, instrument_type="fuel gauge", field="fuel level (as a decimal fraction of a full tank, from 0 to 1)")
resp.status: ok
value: 0.875
